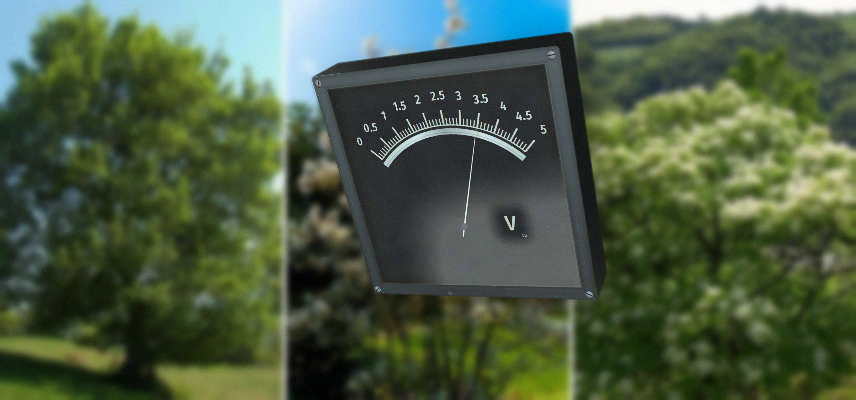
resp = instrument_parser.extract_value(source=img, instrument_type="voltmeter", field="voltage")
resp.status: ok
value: 3.5 V
